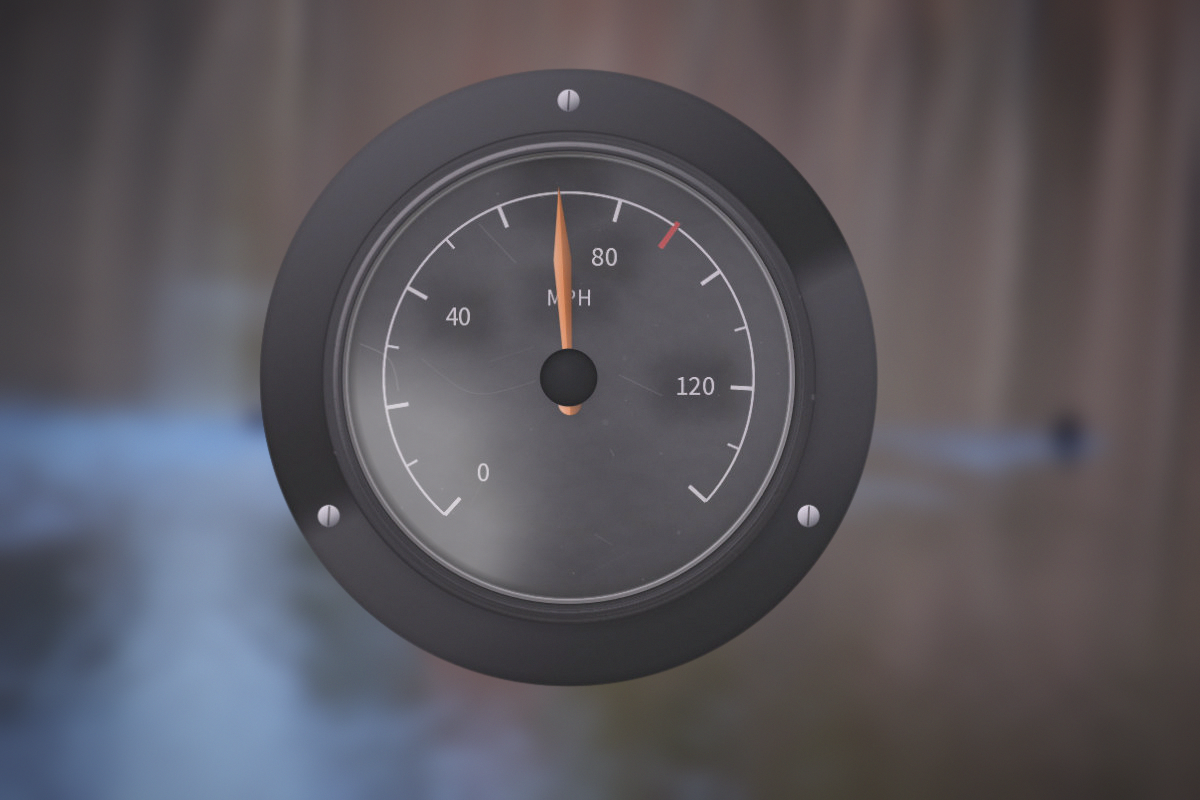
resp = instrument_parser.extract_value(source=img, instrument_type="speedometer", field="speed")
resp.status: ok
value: 70 mph
